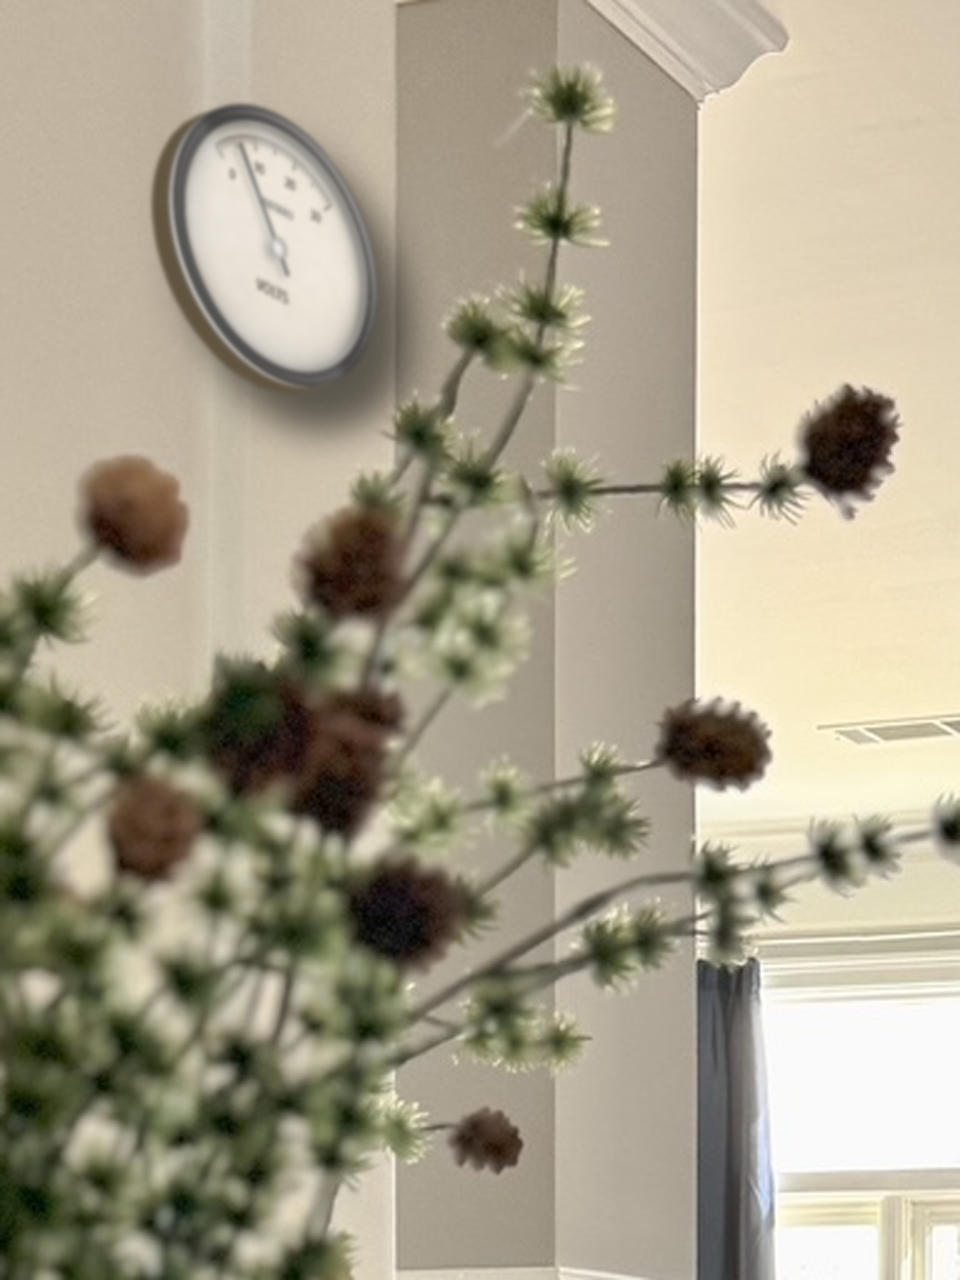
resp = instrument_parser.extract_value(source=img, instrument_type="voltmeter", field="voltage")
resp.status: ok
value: 5 V
